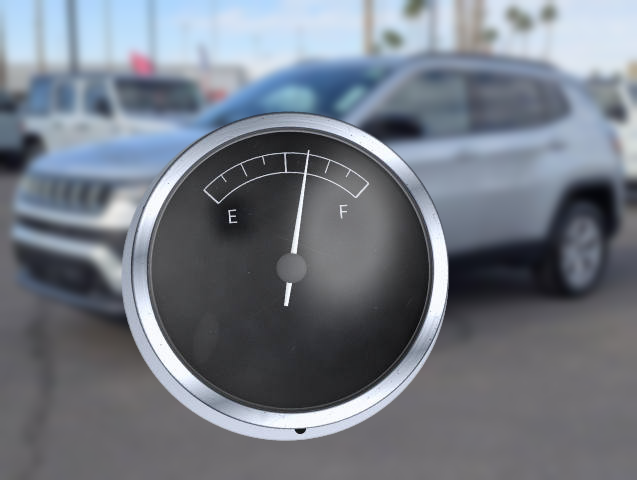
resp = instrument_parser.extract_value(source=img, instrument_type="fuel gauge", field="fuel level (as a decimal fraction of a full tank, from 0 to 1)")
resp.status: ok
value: 0.625
